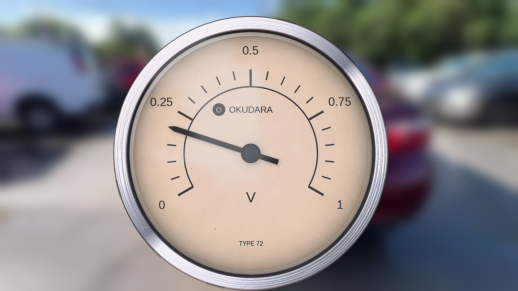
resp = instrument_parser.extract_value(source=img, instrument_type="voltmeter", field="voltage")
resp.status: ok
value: 0.2 V
